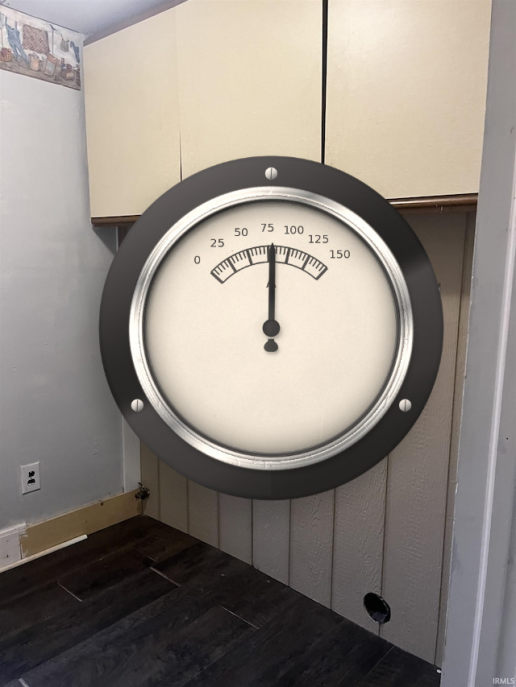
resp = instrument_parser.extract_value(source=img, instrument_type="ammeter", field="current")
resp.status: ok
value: 80 A
